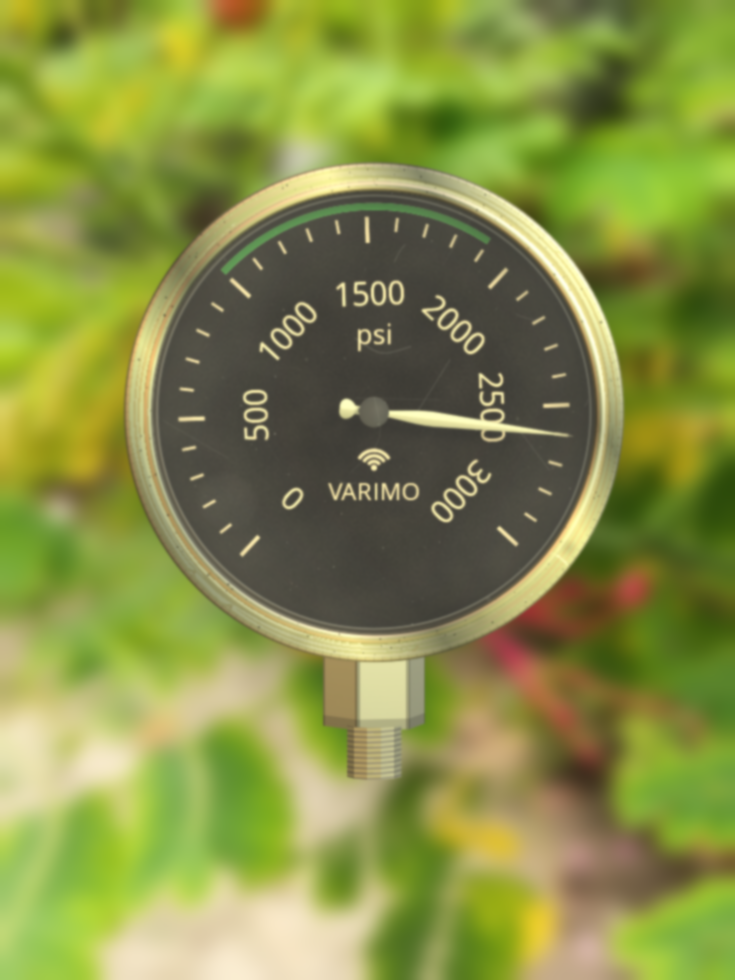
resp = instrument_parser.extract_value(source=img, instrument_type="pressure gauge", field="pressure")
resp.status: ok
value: 2600 psi
